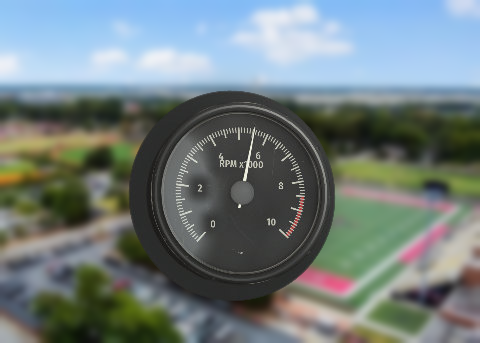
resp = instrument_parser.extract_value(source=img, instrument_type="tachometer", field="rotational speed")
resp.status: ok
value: 5500 rpm
